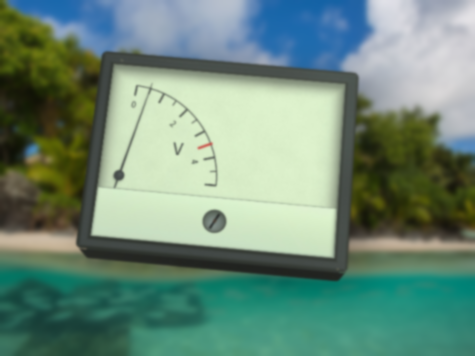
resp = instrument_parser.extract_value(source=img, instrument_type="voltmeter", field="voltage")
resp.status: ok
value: 0.5 V
